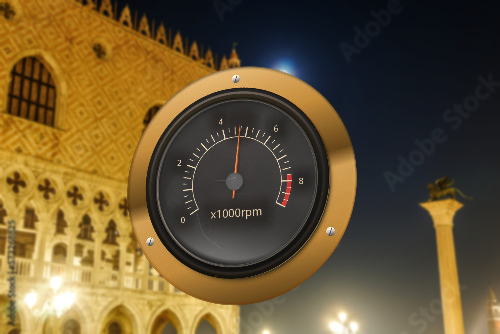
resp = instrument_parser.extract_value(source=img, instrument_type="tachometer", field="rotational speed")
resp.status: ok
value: 4750 rpm
